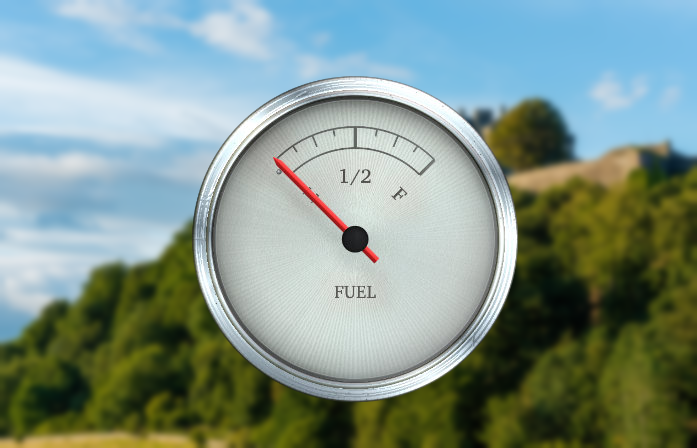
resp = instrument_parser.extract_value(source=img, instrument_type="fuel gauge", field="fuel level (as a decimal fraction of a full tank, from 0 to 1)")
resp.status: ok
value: 0
